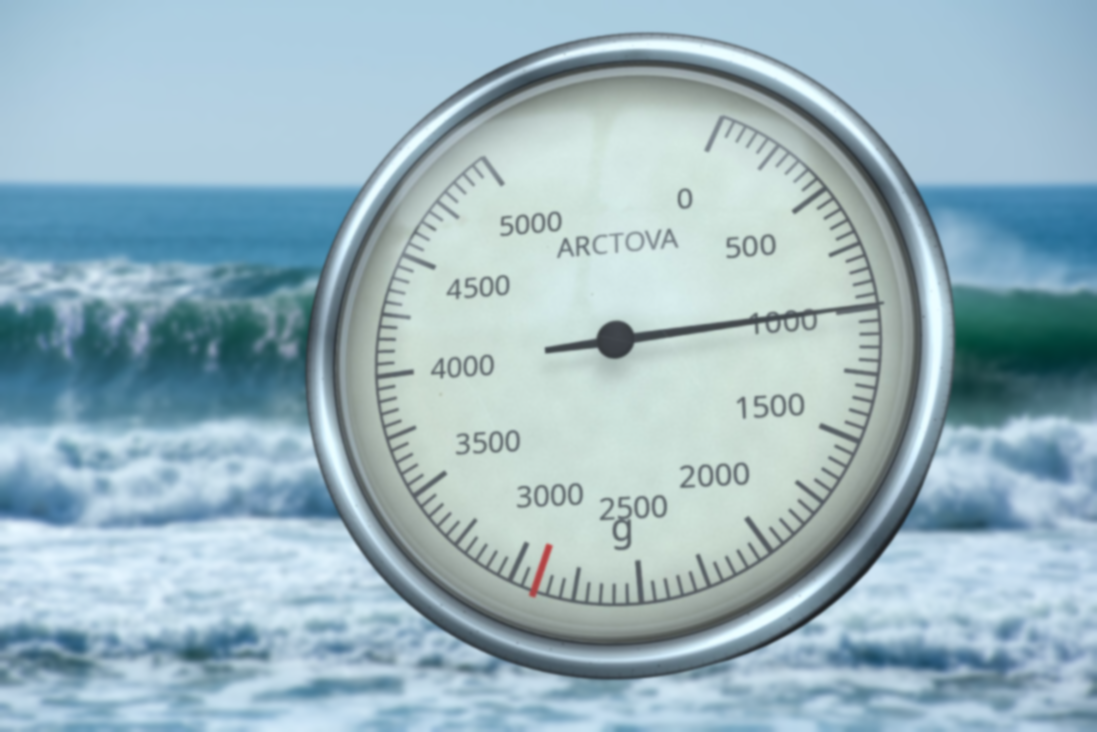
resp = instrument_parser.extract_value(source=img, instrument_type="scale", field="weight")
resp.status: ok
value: 1000 g
